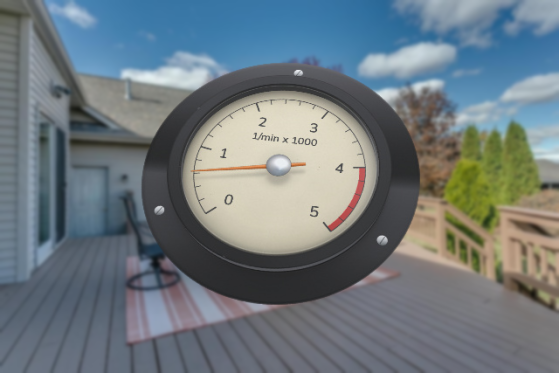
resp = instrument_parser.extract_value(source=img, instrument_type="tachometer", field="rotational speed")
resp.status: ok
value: 600 rpm
